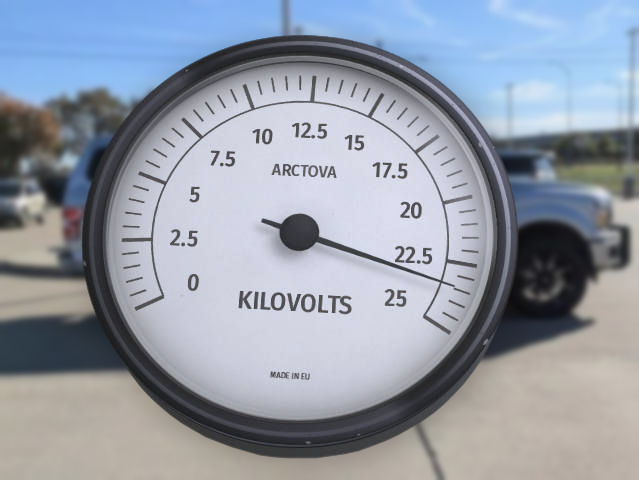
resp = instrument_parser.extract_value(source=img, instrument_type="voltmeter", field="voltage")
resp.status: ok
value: 23.5 kV
